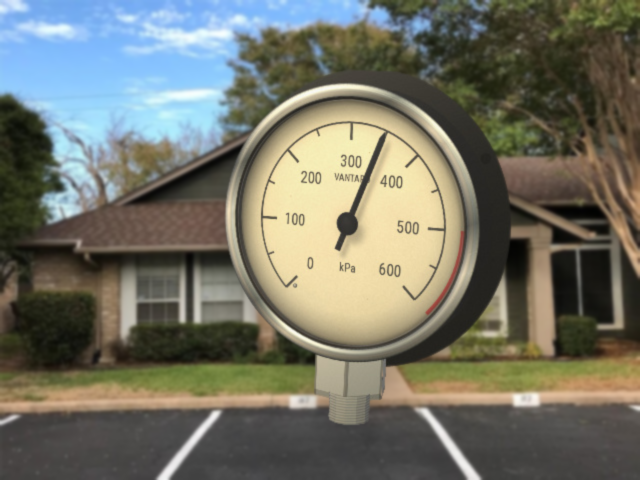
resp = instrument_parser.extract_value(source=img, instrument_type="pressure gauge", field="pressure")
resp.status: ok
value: 350 kPa
